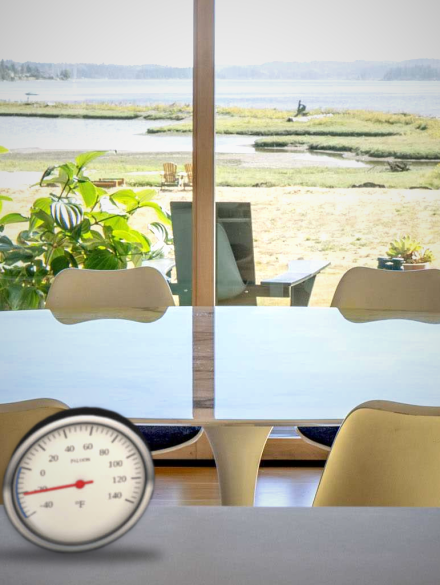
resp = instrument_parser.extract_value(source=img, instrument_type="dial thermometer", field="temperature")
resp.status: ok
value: -20 °F
